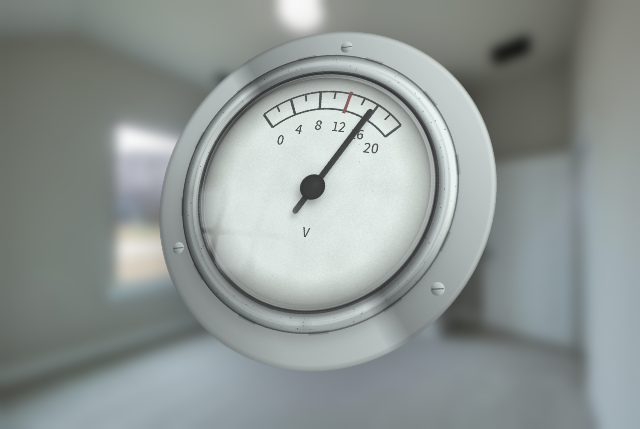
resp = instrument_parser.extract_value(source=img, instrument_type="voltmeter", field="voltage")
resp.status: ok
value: 16 V
